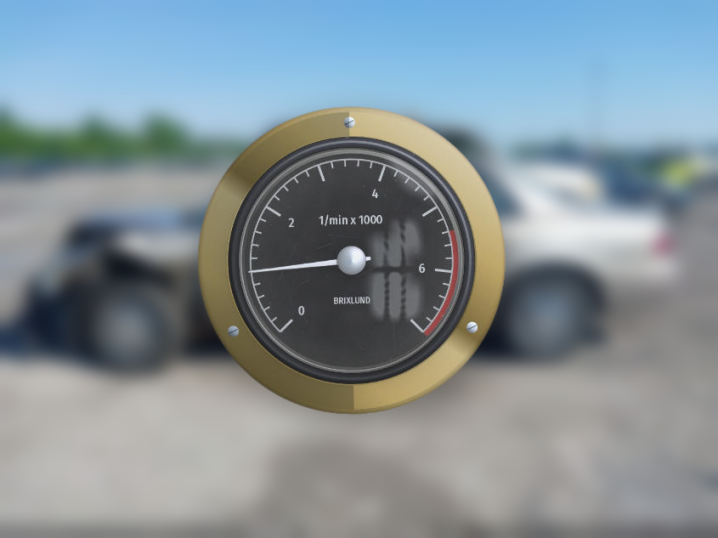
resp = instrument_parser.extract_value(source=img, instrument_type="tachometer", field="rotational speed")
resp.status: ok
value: 1000 rpm
